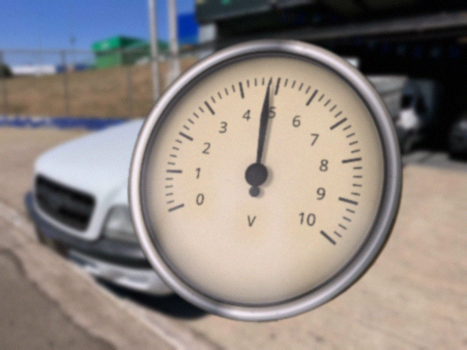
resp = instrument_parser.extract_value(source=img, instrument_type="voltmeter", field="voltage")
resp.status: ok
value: 4.8 V
